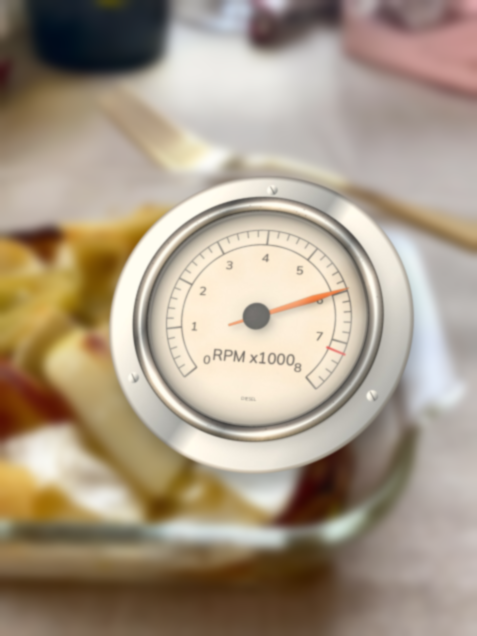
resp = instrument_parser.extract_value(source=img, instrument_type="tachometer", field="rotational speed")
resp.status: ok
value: 6000 rpm
